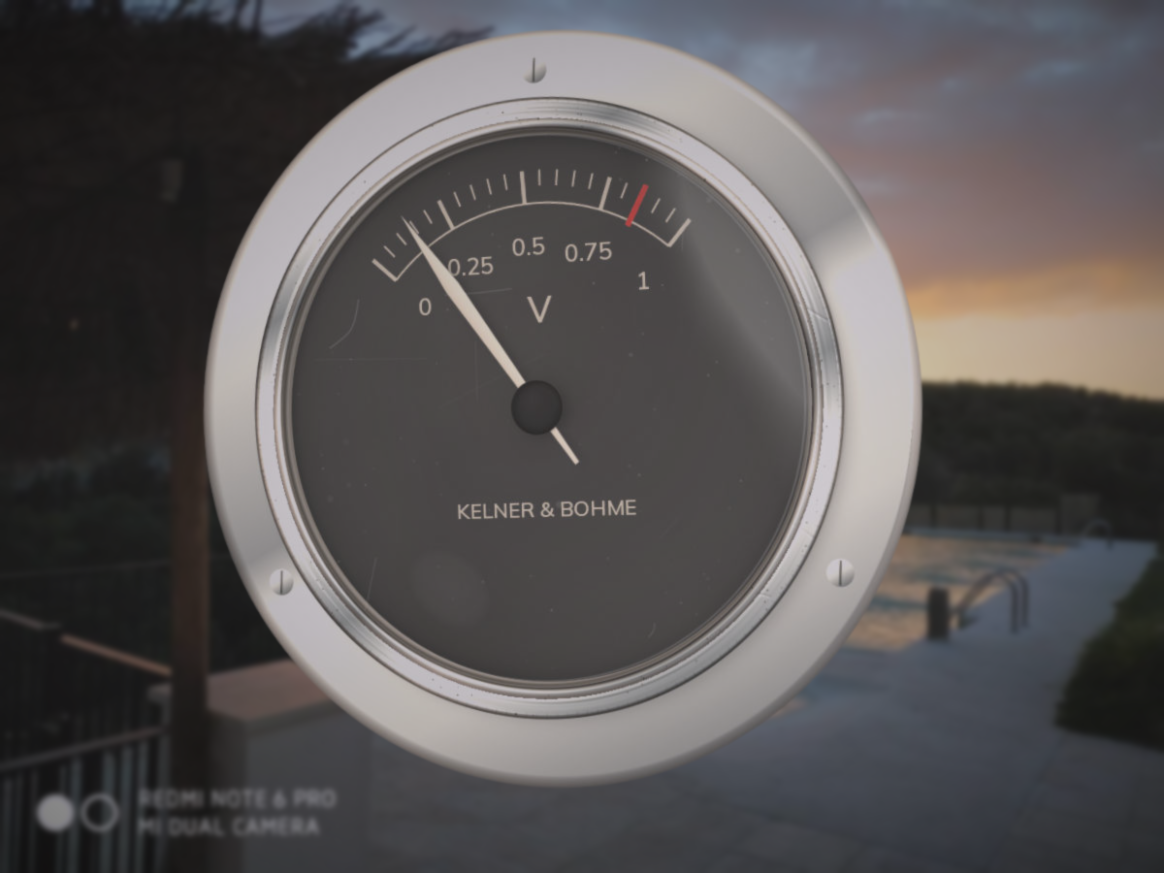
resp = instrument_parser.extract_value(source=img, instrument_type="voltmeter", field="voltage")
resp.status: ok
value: 0.15 V
